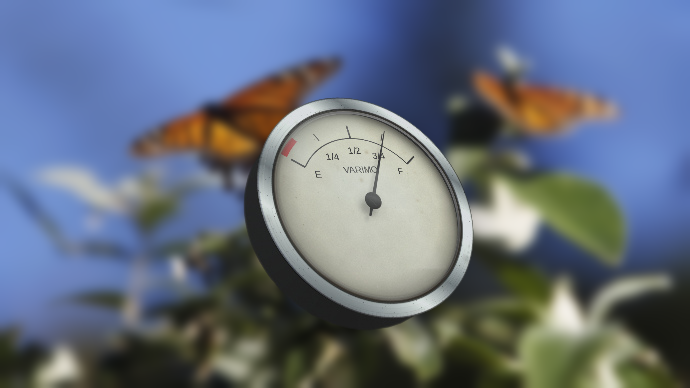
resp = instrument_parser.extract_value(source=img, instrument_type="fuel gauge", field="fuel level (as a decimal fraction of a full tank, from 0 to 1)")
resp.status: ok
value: 0.75
